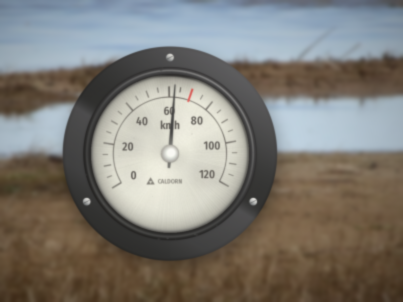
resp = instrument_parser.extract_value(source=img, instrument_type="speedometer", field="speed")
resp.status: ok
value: 62.5 km/h
